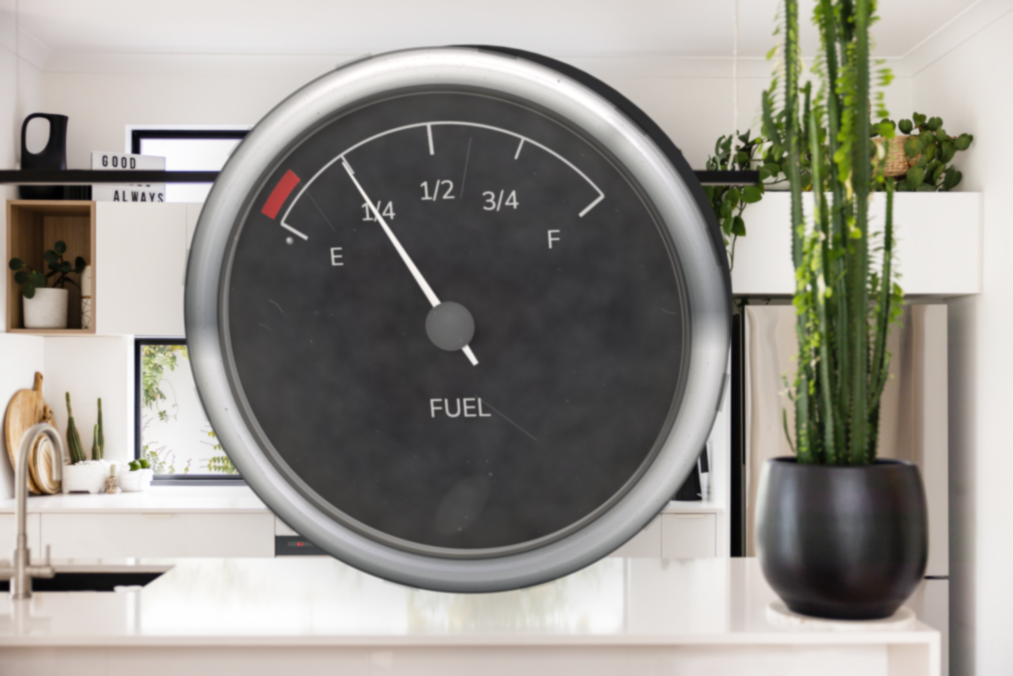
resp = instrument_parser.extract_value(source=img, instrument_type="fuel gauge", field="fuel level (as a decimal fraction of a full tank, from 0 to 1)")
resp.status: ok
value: 0.25
